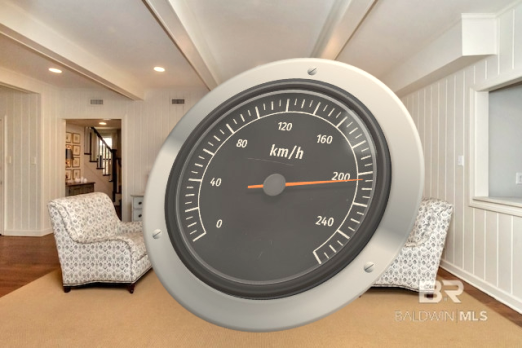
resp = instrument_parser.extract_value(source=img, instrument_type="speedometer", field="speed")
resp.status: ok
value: 205 km/h
